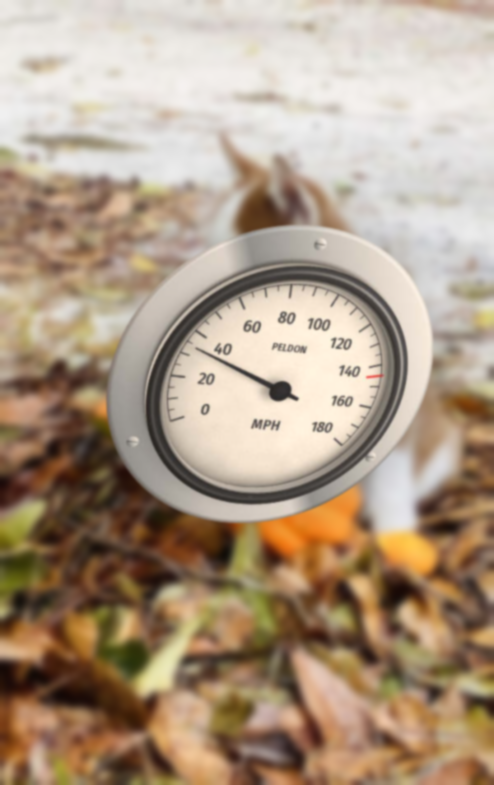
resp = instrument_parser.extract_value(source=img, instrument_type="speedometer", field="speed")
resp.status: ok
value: 35 mph
